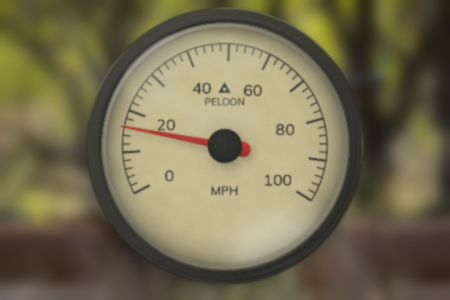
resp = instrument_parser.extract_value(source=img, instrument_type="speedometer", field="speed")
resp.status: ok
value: 16 mph
